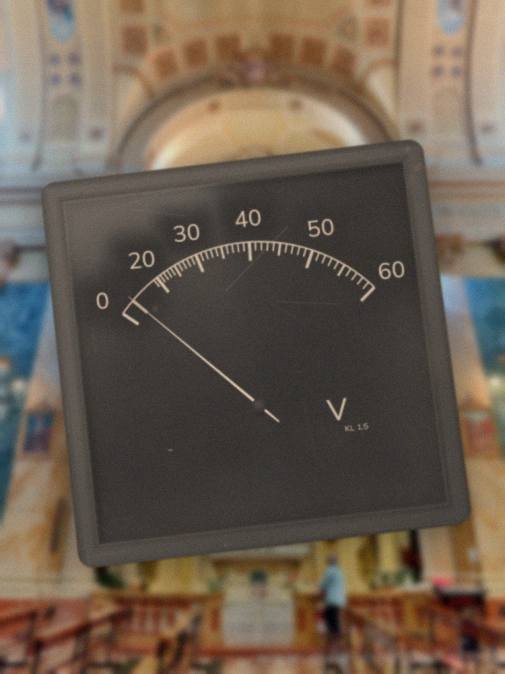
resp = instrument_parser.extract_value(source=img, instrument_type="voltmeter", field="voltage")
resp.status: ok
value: 10 V
